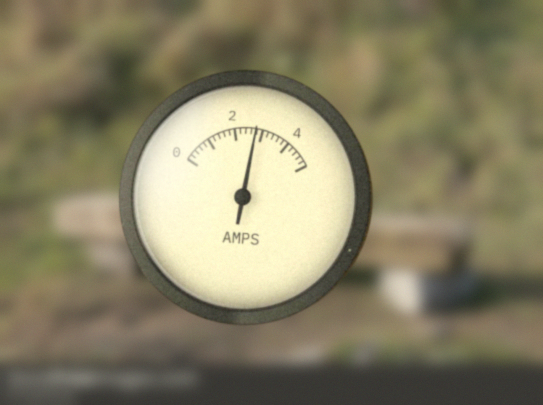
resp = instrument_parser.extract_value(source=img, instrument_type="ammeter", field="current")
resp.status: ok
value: 2.8 A
